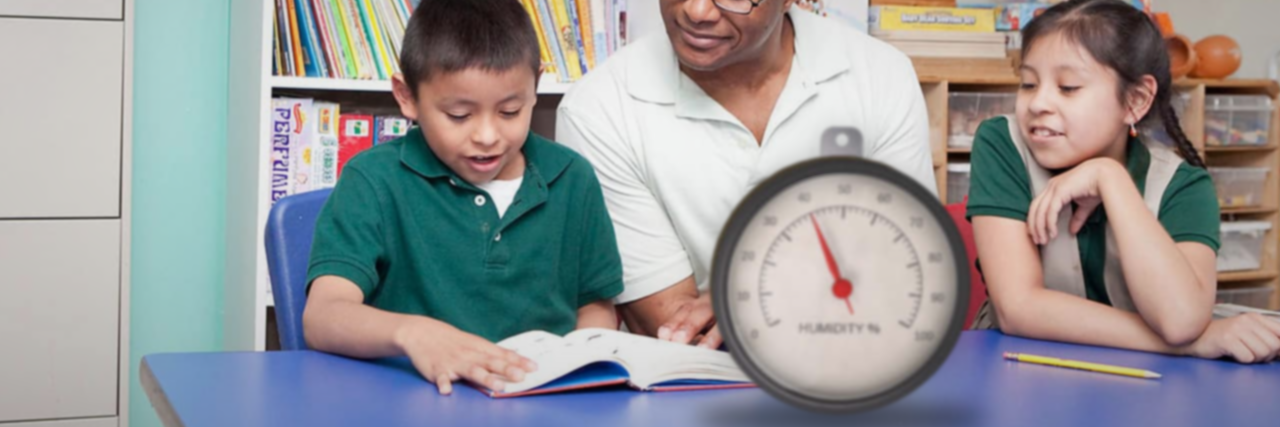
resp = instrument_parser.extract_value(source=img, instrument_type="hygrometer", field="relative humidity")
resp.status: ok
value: 40 %
